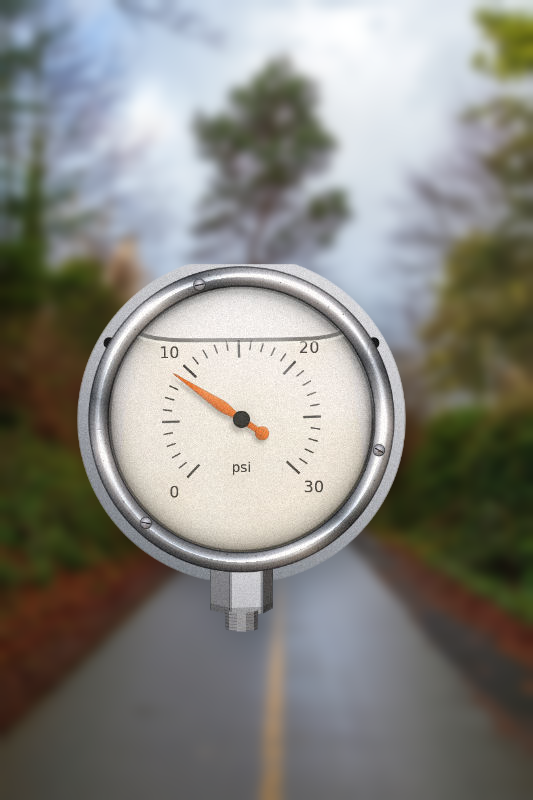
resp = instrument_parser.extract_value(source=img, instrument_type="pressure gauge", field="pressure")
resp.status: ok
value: 9 psi
